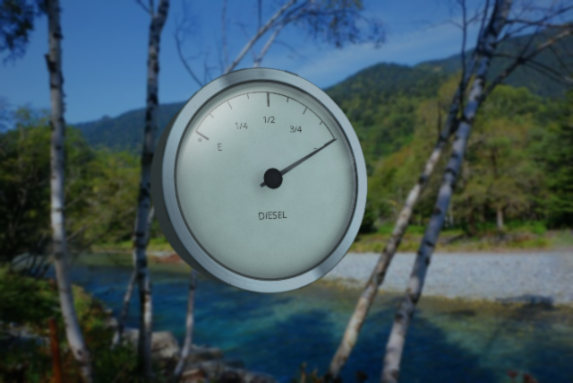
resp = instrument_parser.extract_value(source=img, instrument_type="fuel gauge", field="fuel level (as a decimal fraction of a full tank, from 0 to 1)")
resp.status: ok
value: 1
